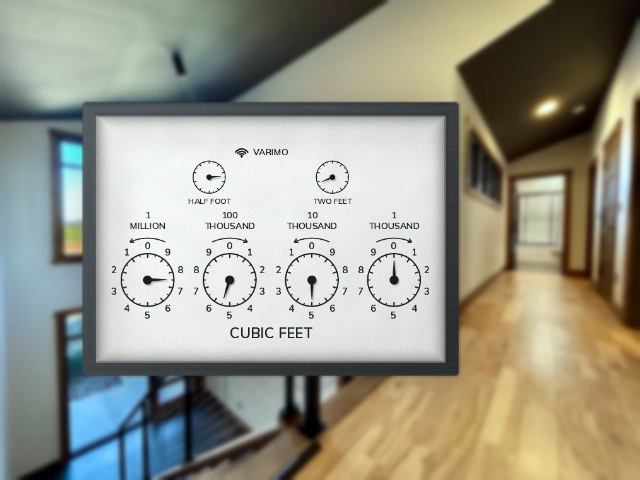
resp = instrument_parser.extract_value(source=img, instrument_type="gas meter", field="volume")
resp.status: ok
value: 755000 ft³
